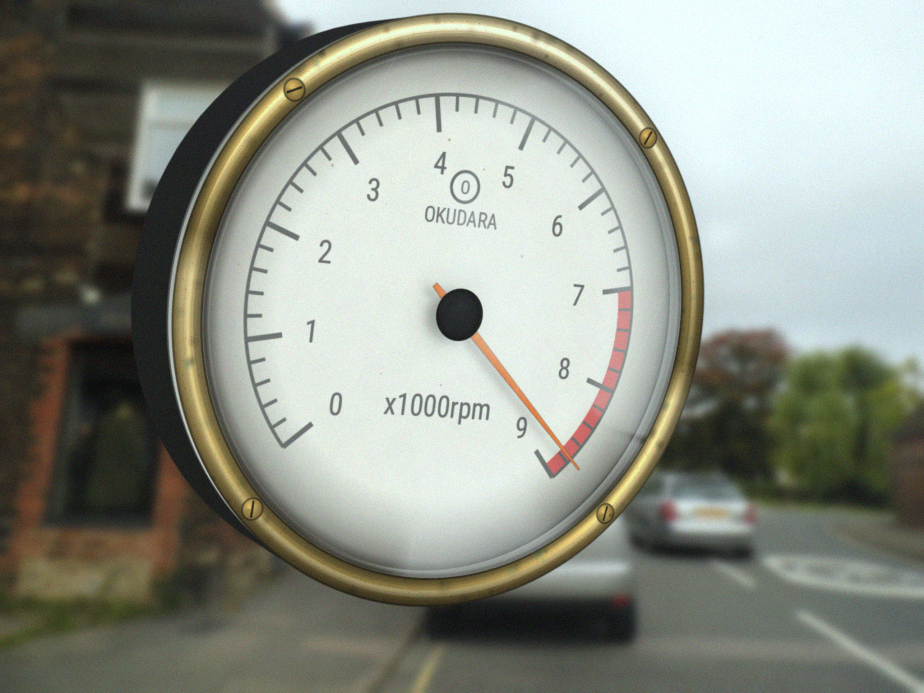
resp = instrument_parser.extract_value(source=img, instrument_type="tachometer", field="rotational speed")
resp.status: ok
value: 8800 rpm
